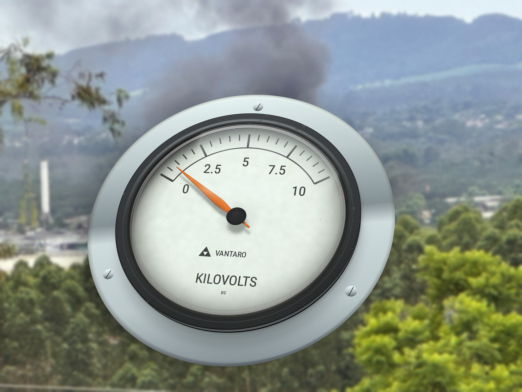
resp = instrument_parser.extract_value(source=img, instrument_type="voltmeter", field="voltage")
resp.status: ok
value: 0.75 kV
